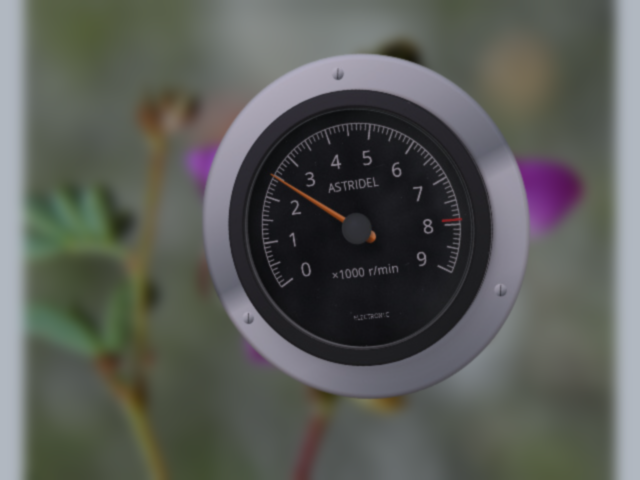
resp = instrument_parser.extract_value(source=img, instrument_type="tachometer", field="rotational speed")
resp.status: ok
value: 2500 rpm
